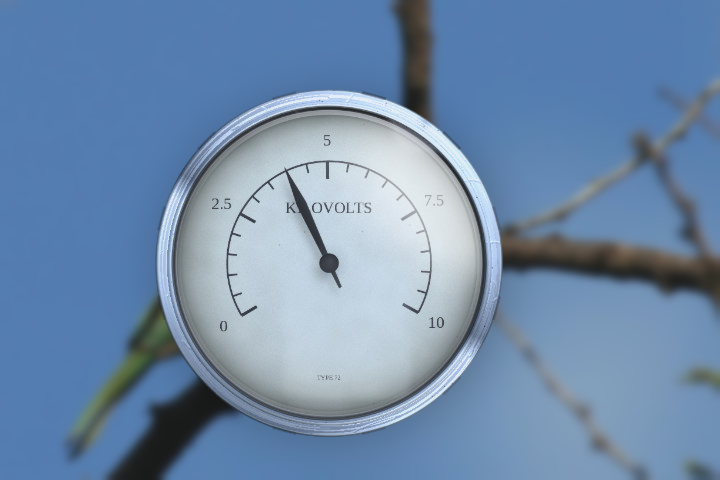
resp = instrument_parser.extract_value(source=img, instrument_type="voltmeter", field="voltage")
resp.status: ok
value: 4 kV
